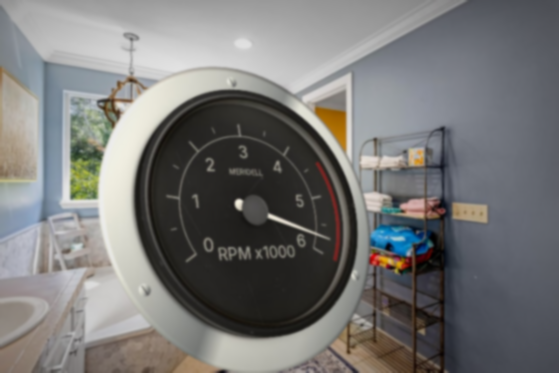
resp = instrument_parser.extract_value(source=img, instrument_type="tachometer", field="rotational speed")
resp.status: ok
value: 5750 rpm
